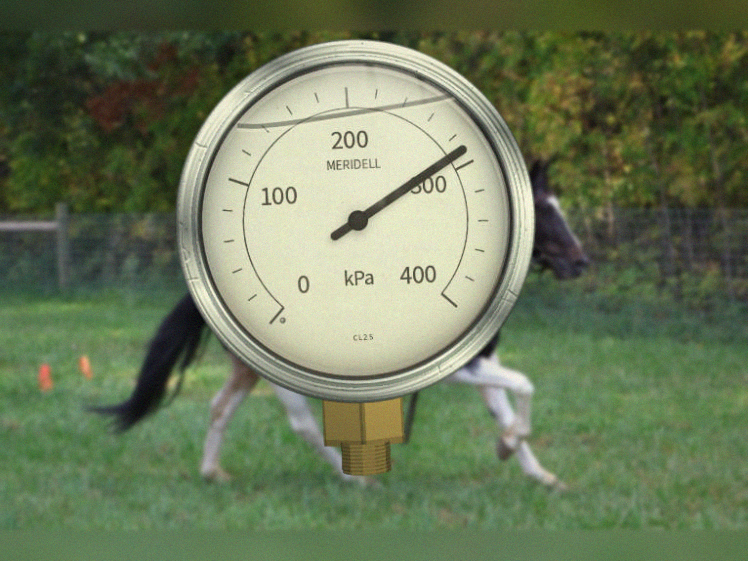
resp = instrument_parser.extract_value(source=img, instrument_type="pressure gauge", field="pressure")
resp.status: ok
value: 290 kPa
